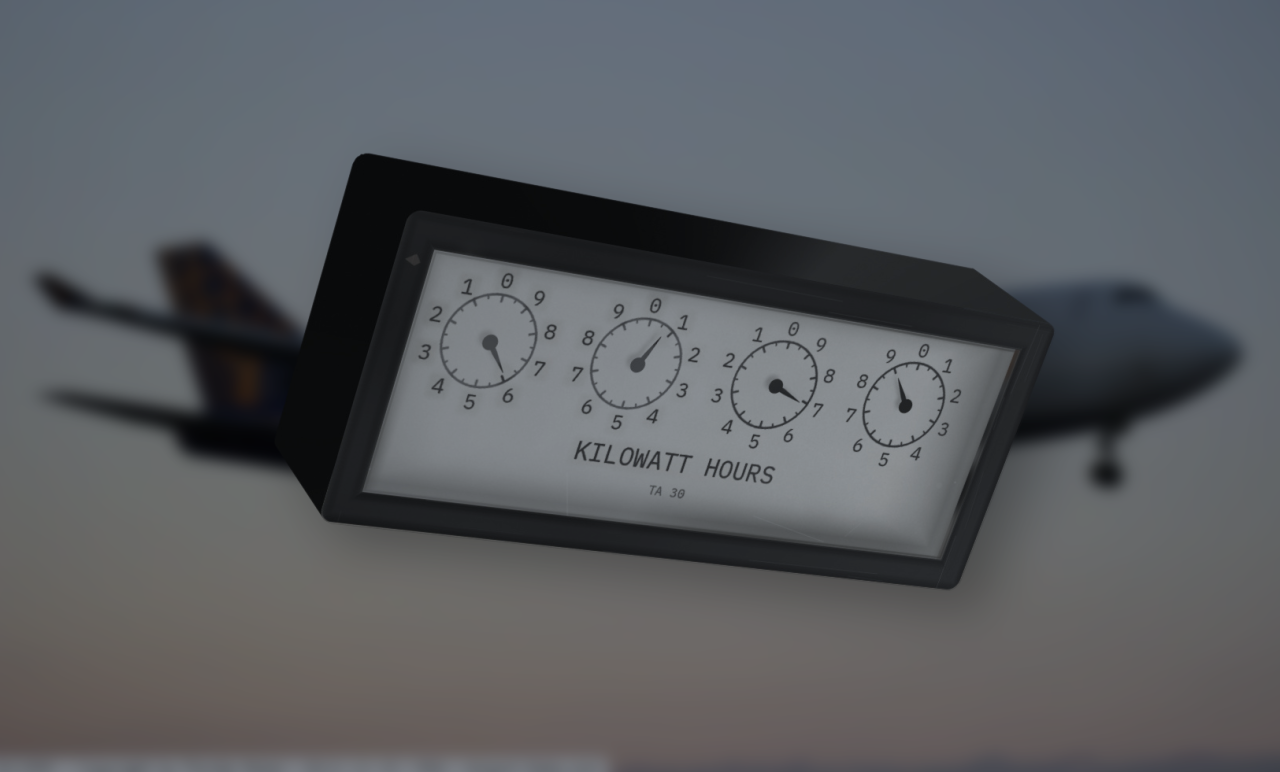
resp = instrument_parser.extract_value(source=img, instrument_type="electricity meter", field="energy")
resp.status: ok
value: 6069 kWh
